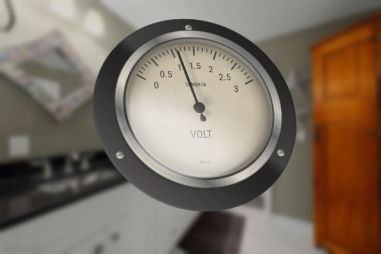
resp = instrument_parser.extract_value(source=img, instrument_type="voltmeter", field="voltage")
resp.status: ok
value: 1.1 V
